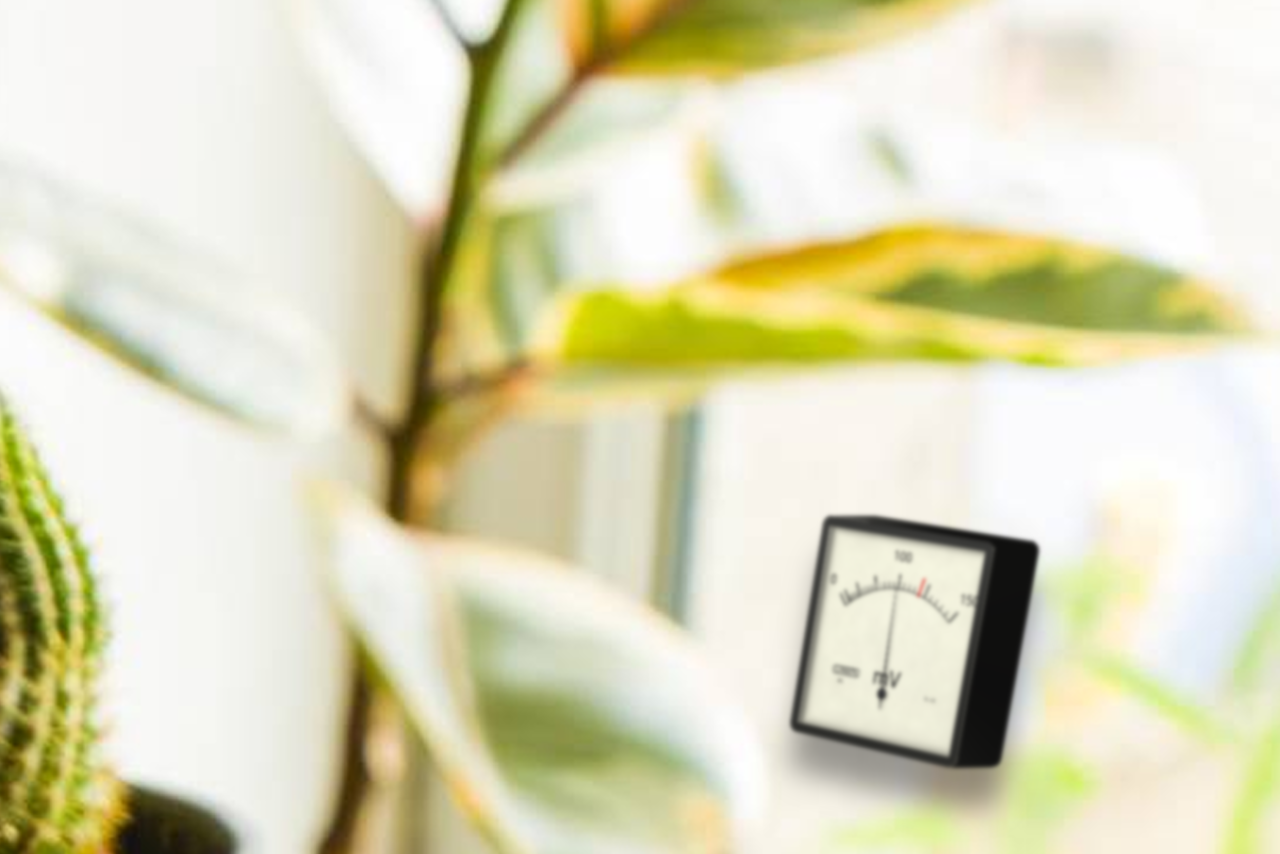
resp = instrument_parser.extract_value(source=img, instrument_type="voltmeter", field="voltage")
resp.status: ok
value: 100 mV
